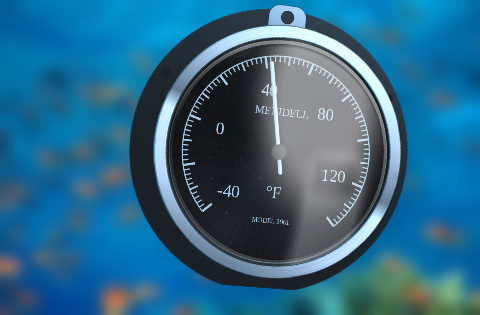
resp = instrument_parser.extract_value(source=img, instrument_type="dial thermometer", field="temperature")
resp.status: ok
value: 42 °F
